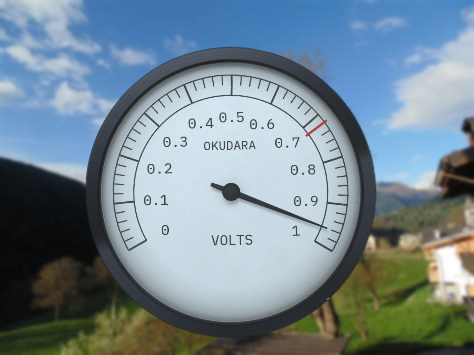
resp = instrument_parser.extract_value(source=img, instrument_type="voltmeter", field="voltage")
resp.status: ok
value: 0.96 V
